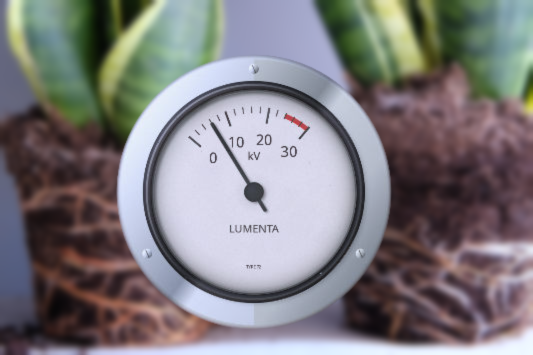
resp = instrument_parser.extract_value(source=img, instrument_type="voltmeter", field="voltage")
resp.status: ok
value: 6 kV
